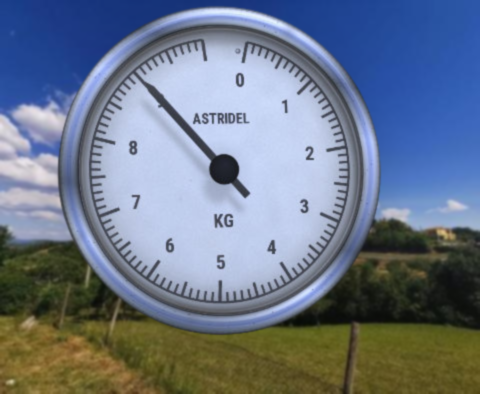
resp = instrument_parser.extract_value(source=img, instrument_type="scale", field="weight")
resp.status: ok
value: 9 kg
